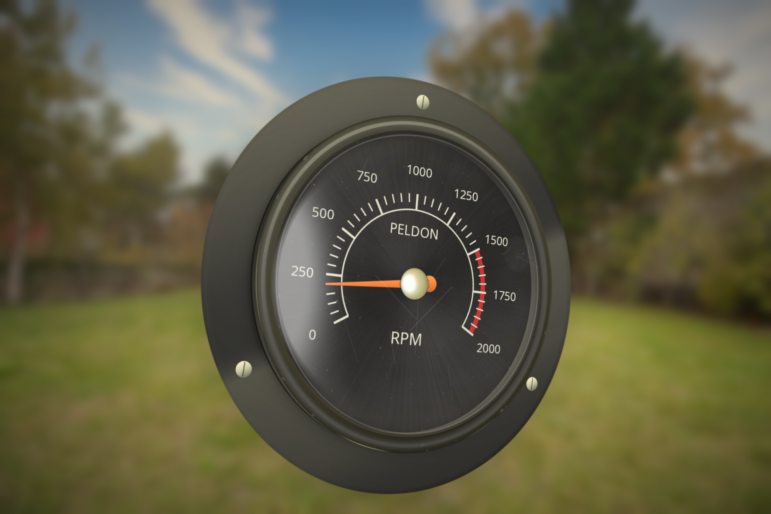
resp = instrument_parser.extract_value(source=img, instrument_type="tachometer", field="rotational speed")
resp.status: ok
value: 200 rpm
